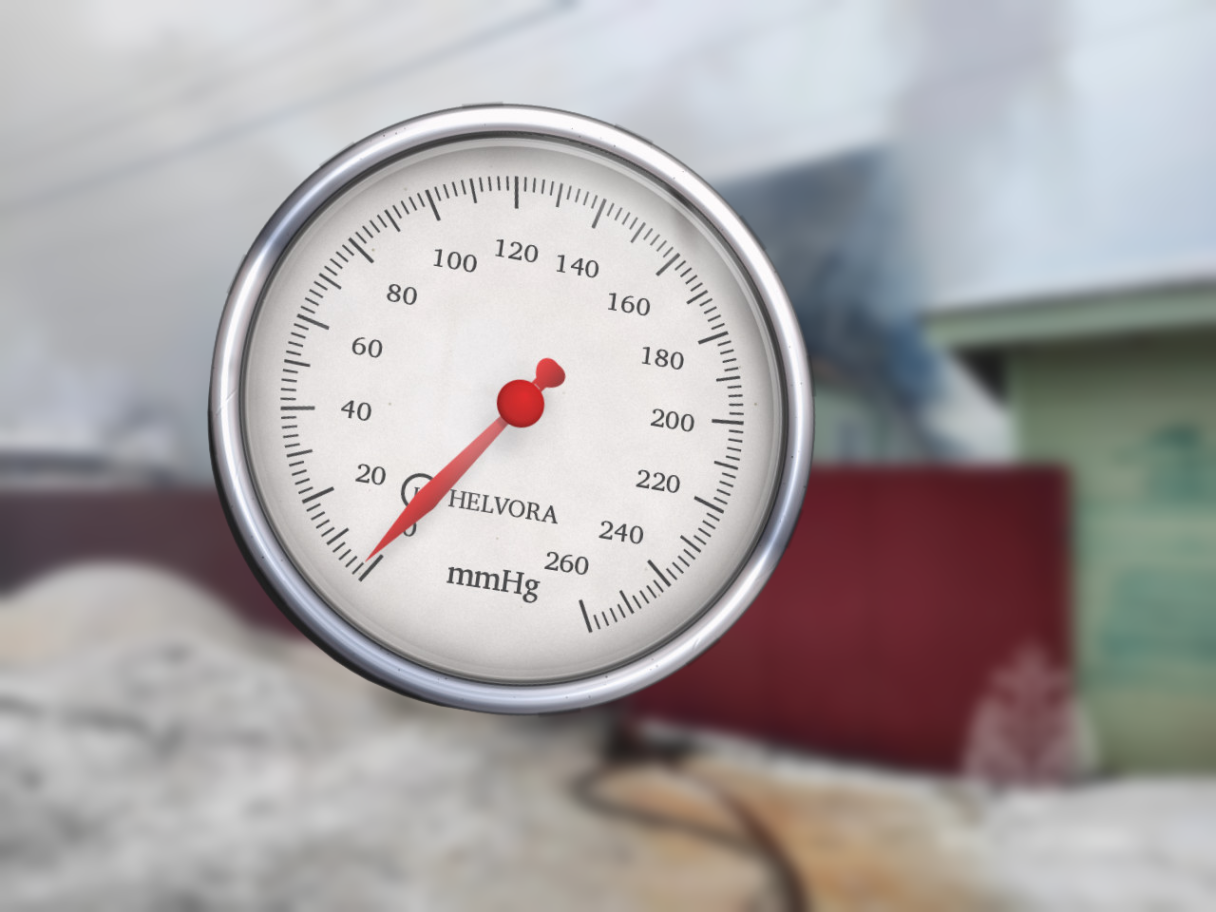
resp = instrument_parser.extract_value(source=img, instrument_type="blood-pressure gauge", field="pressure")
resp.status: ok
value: 2 mmHg
